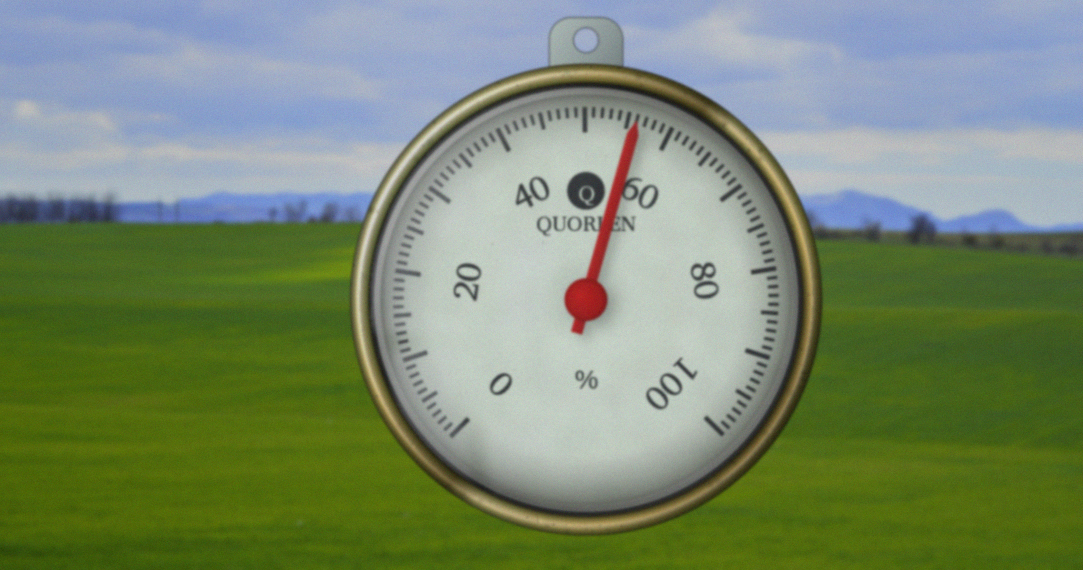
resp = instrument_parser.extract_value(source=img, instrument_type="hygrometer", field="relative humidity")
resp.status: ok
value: 56 %
